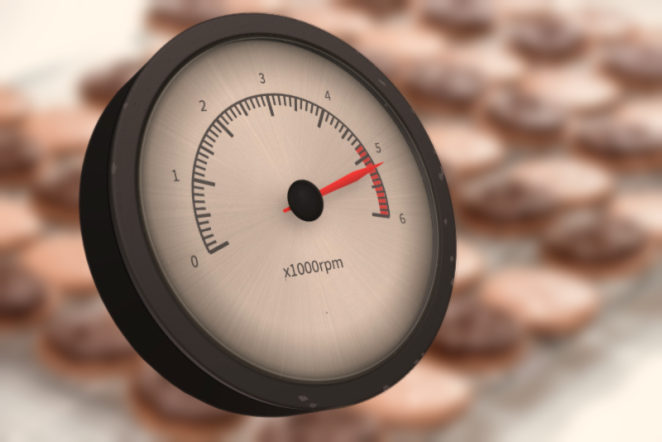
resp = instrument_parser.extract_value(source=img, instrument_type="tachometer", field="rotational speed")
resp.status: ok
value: 5200 rpm
